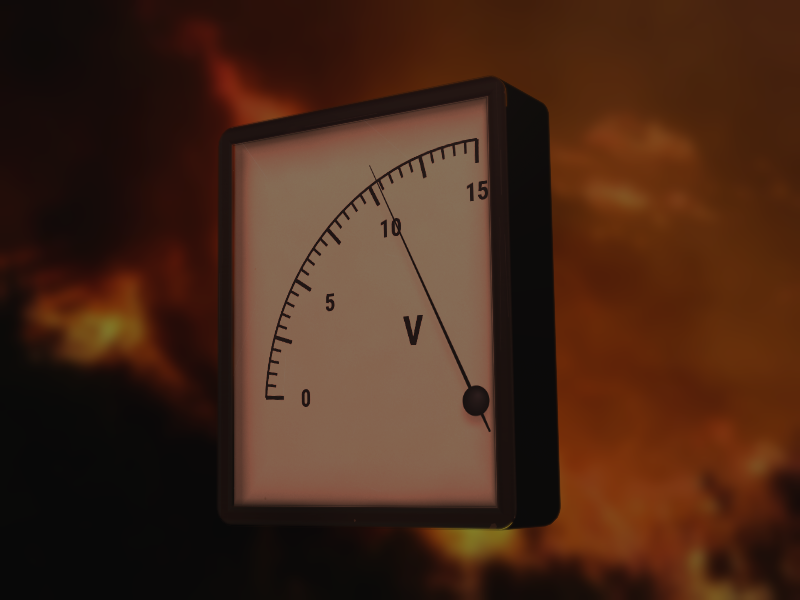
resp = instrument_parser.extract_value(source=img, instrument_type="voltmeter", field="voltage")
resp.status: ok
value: 10.5 V
